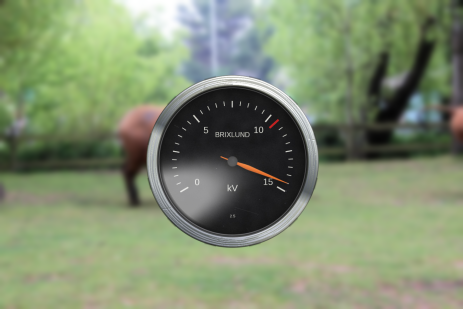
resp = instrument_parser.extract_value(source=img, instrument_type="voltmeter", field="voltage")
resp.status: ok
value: 14.5 kV
